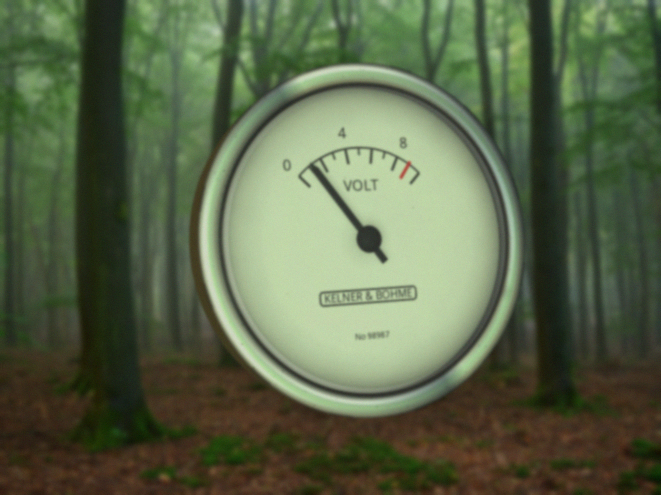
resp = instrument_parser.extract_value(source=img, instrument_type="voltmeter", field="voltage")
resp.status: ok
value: 1 V
